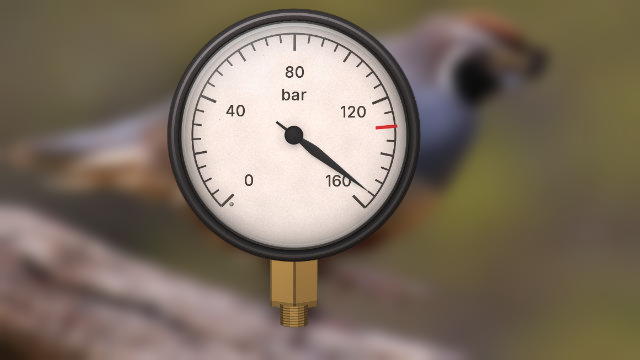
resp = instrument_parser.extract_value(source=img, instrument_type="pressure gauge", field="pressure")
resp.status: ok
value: 155 bar
